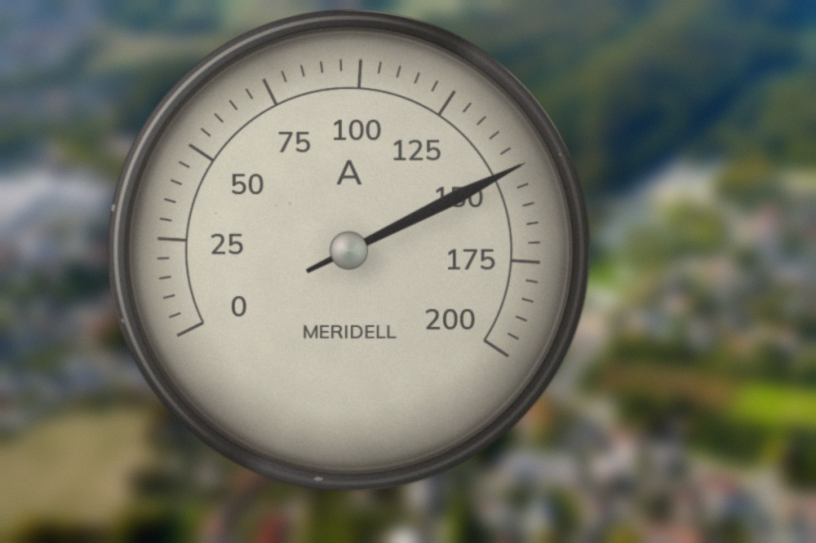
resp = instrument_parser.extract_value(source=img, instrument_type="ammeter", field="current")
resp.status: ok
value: 150 A
